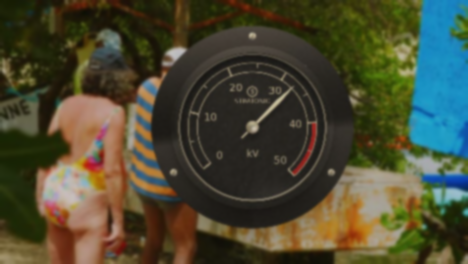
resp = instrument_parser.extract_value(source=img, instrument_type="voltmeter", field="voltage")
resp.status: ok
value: 32.5 kV
